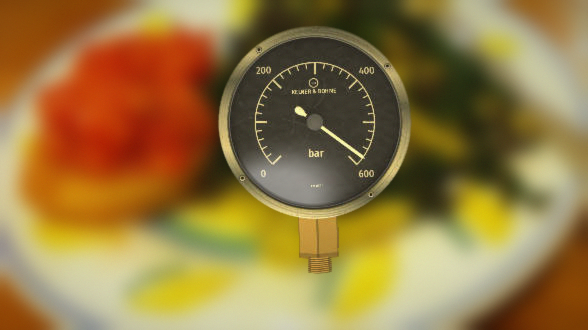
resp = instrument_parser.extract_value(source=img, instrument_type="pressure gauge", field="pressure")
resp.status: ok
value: 580 bar
